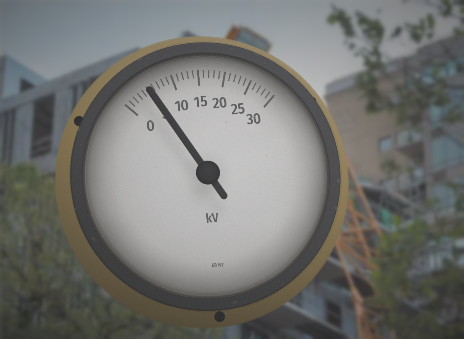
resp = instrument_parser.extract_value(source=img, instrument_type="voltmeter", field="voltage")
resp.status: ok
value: 5 kV
